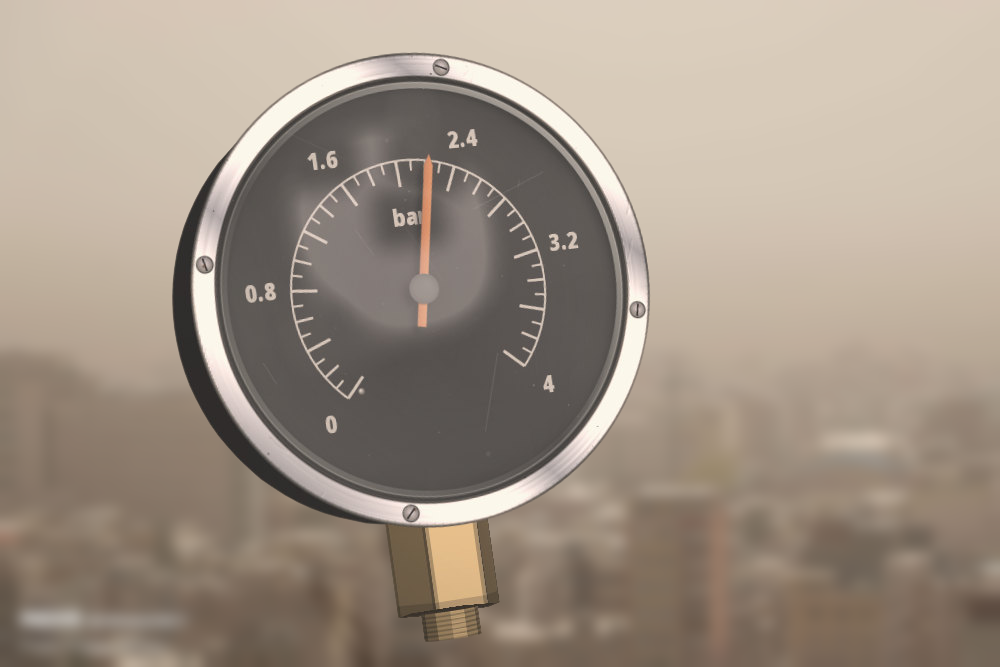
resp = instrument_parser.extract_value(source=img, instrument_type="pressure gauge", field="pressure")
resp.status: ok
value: 2.2 bar
